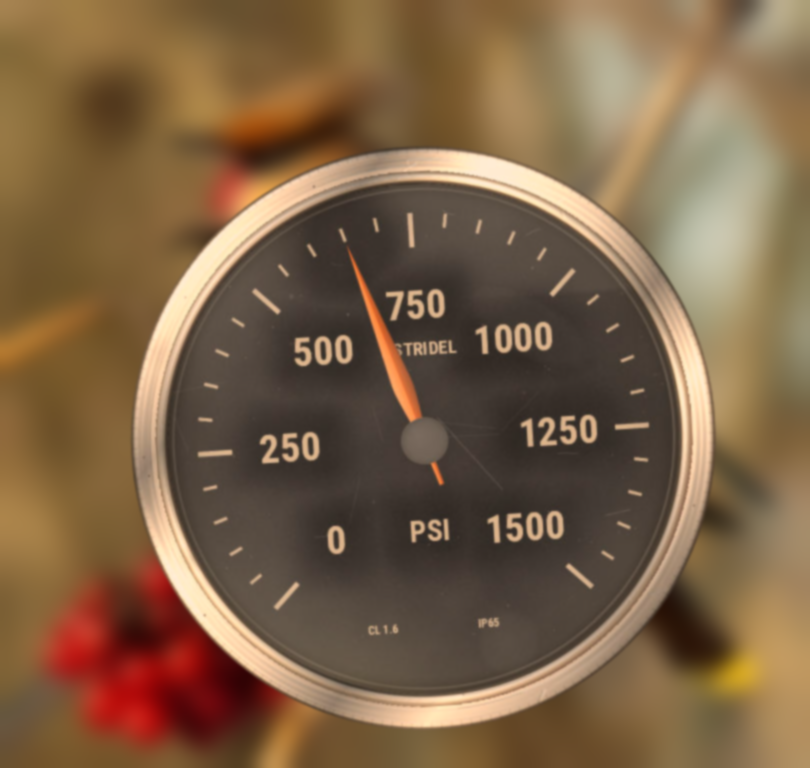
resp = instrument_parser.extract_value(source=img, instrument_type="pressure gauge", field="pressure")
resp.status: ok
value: 650 psi
